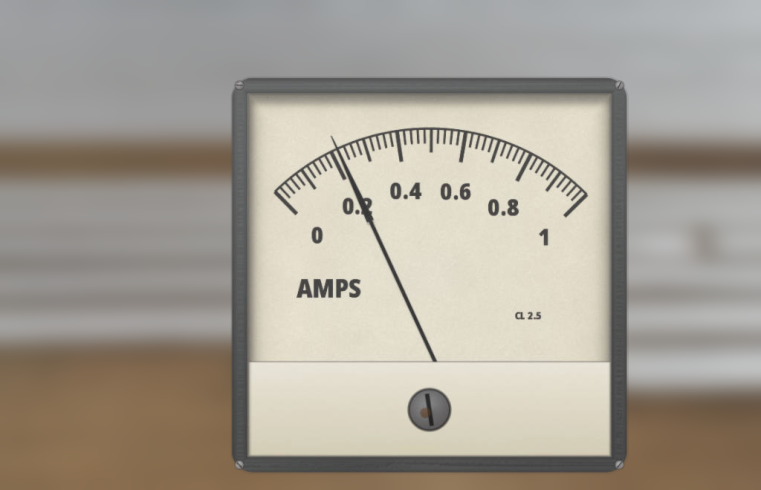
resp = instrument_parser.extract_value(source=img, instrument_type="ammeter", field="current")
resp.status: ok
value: 0.22 A
